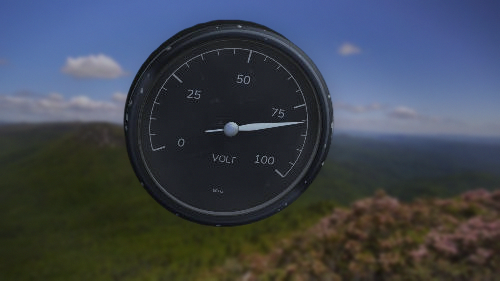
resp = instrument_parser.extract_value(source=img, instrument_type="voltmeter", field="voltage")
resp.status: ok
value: 80 V
